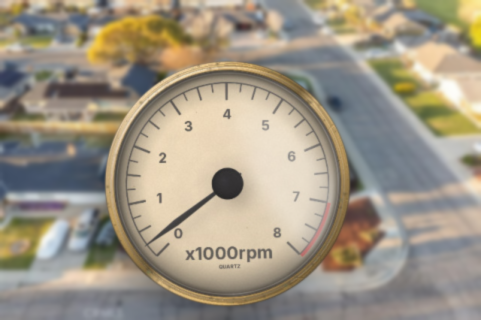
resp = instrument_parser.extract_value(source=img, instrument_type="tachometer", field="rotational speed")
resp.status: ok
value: 250 rpm
